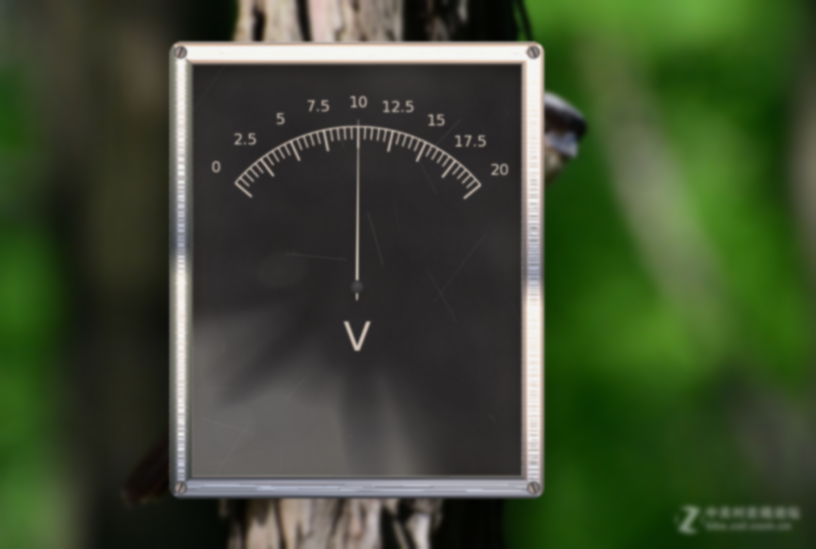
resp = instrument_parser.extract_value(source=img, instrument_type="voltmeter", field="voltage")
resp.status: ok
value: 10 V
